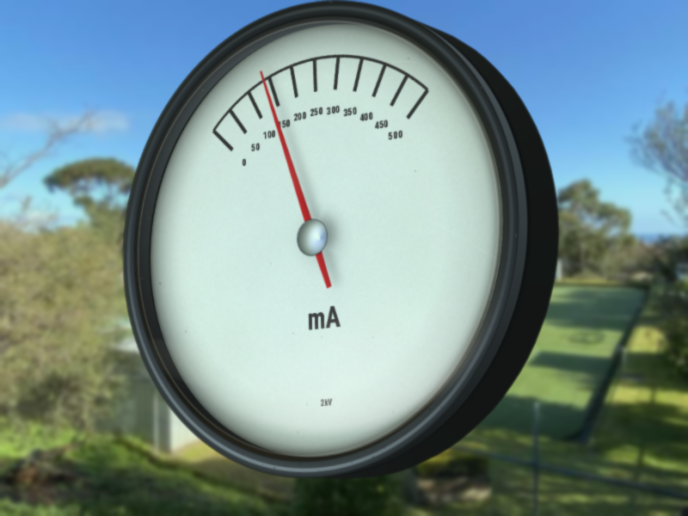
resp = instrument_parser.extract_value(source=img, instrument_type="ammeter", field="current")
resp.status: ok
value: 150 mA
